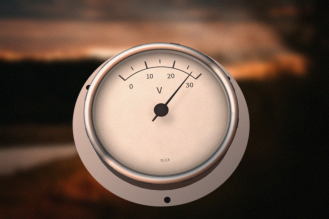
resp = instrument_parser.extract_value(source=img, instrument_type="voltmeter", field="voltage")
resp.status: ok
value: 27.5 V
